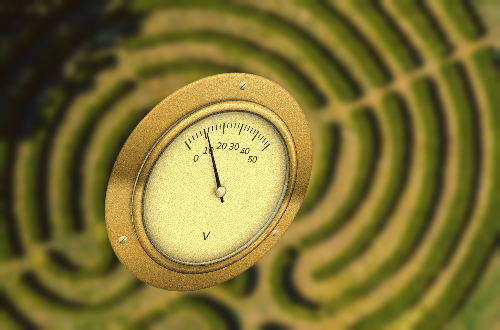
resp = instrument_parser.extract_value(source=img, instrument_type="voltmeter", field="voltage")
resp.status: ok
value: 10 V
